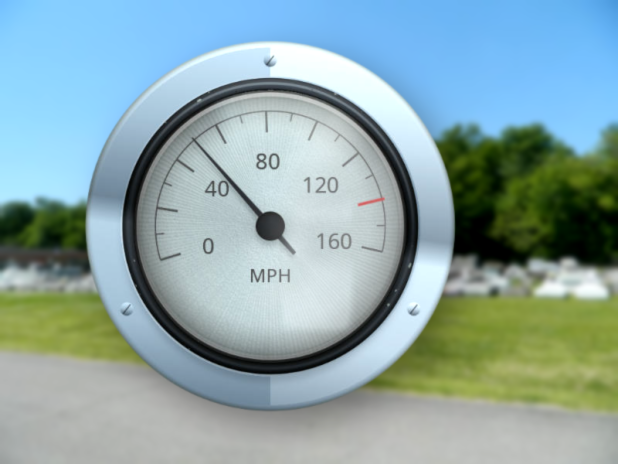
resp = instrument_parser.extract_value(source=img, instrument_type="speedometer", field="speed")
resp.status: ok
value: 50 mph
